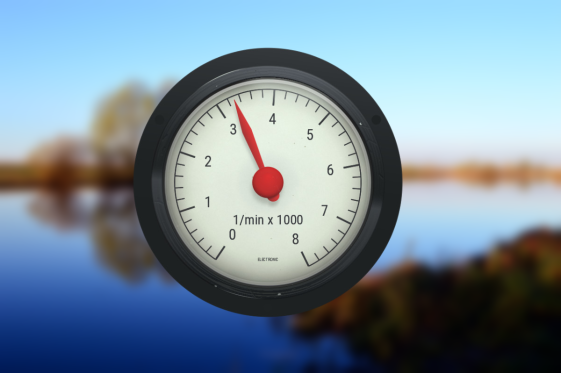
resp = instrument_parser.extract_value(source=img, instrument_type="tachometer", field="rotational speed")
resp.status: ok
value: 3300 rpm
